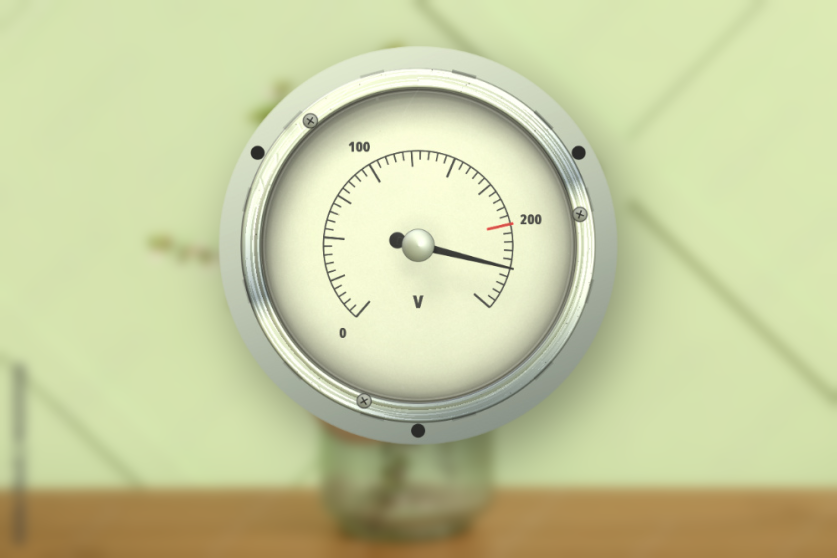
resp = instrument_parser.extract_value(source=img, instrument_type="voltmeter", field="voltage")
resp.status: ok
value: 225 V
